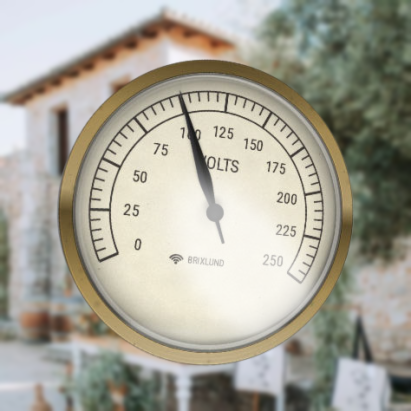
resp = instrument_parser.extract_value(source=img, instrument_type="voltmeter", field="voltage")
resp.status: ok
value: 100 V
